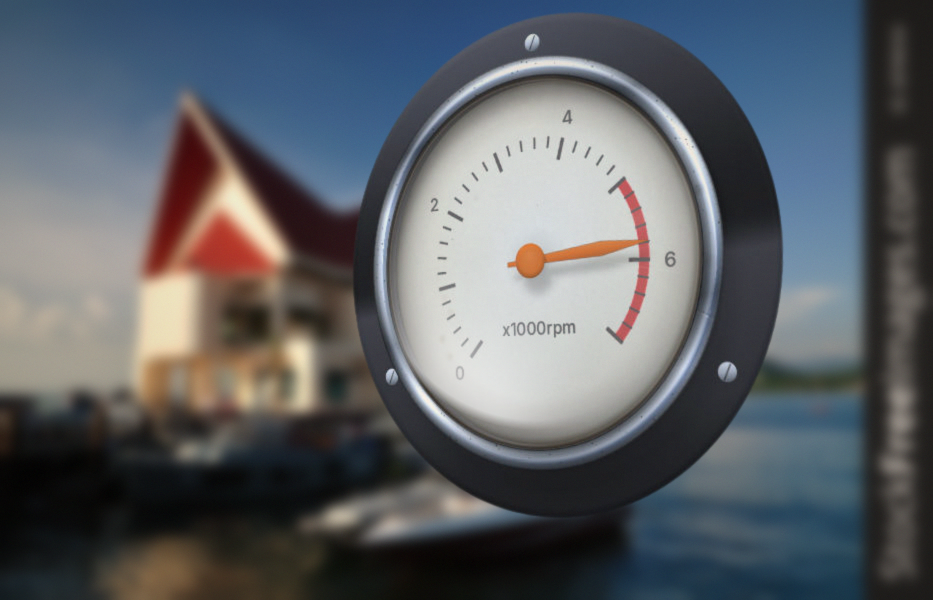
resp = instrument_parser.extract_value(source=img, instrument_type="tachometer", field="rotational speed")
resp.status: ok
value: 5800 rpm
